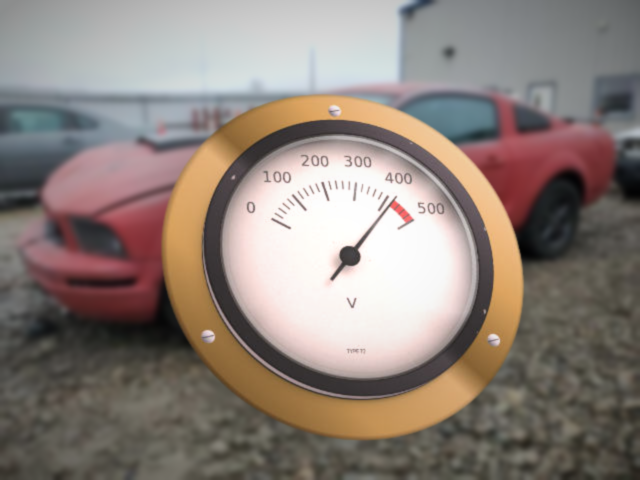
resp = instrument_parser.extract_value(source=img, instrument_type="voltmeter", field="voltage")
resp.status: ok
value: 420 V
